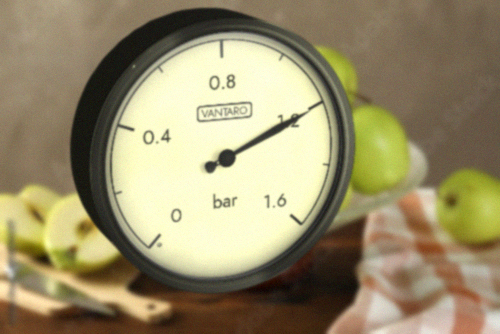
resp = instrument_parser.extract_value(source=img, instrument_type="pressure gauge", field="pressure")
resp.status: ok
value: 1.2 bar
